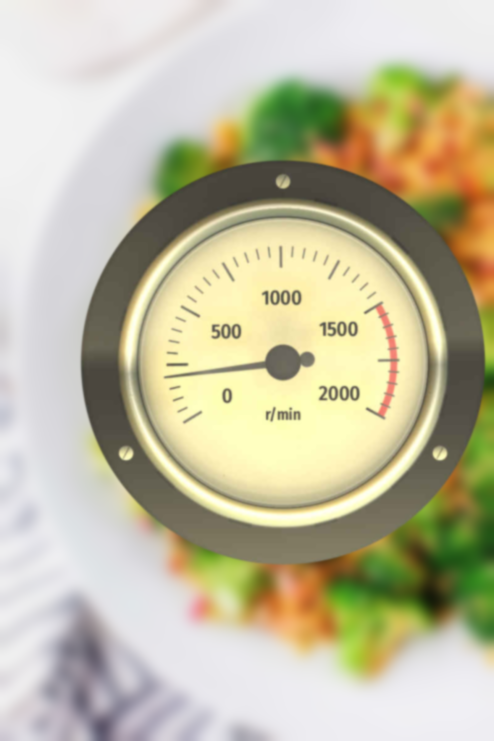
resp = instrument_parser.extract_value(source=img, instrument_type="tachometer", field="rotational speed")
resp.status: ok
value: 200 rpm
